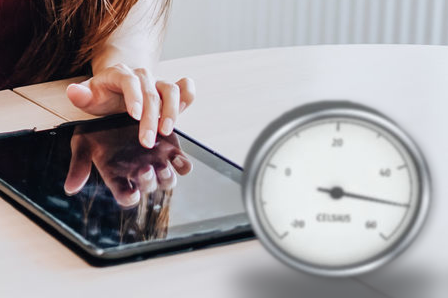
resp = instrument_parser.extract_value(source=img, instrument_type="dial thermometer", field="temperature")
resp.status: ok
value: 50 °C
